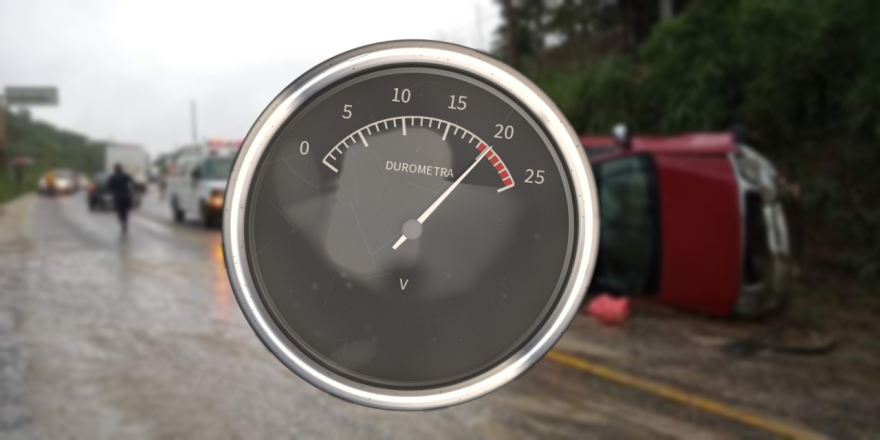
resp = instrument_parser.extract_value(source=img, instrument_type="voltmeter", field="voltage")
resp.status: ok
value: 20 V
